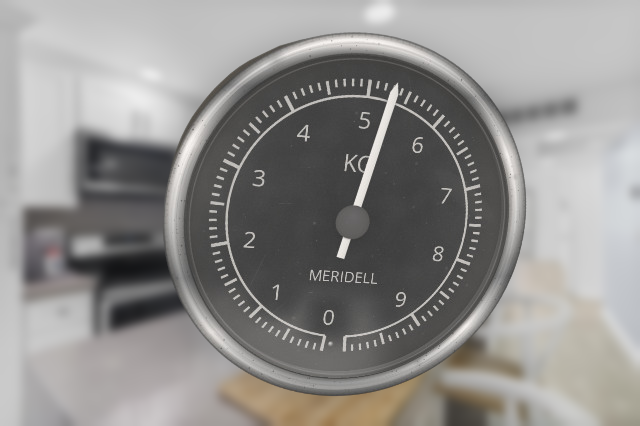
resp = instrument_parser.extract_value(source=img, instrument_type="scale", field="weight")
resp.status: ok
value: 5.3 kg
